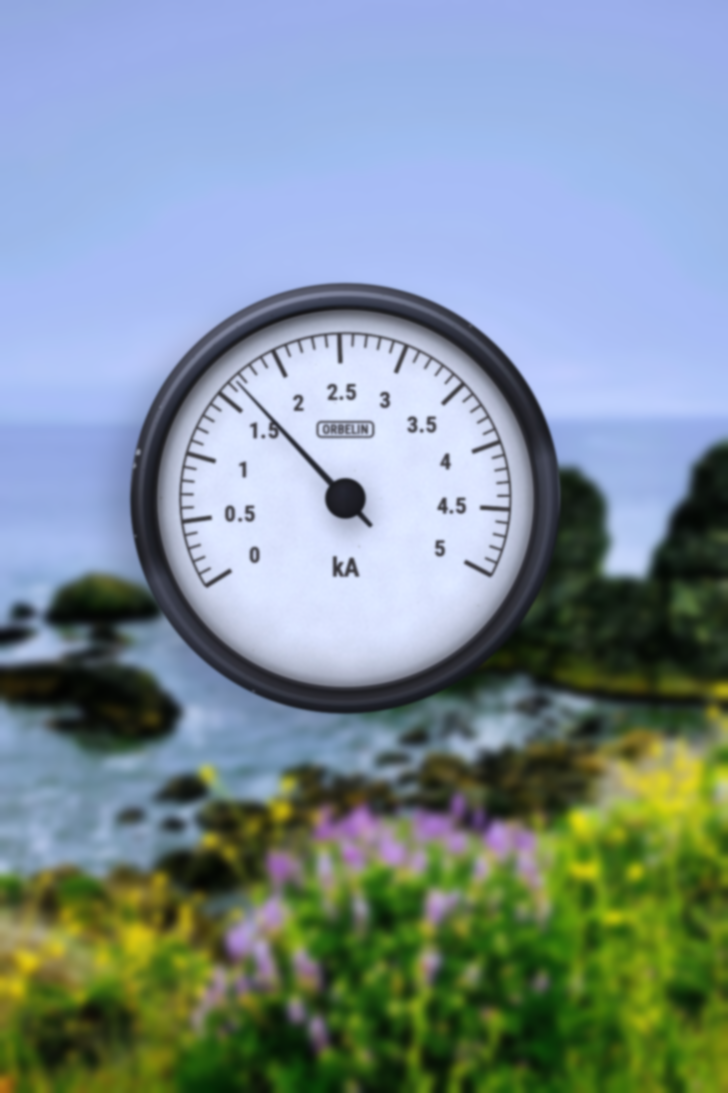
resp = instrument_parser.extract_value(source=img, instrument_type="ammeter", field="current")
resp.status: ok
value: 1.65 kA
